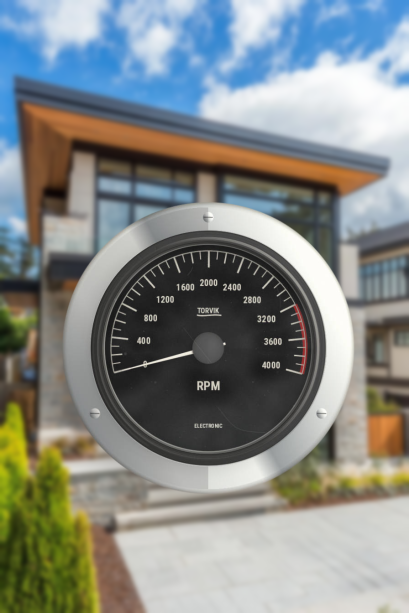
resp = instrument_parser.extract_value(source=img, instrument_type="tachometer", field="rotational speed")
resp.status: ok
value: 0 rpm
